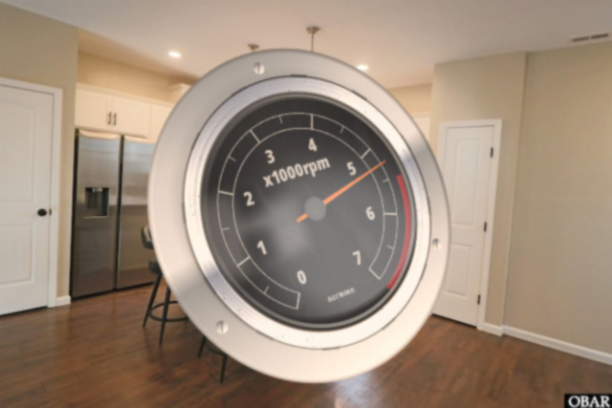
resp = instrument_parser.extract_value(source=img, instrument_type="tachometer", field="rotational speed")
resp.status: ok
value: 5250 rpm
